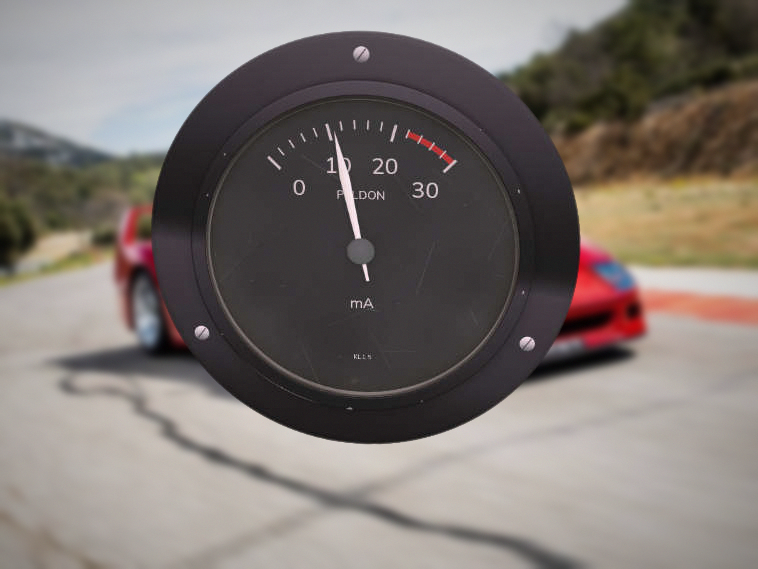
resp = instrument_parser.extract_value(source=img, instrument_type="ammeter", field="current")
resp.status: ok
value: 11 mA
